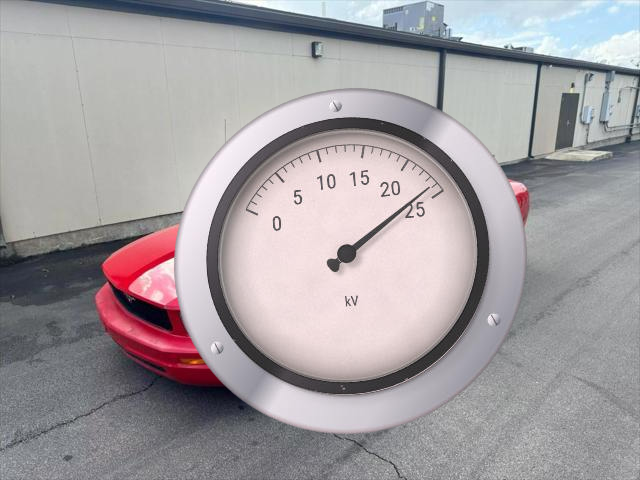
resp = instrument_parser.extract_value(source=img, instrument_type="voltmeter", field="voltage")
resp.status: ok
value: 24 kV
